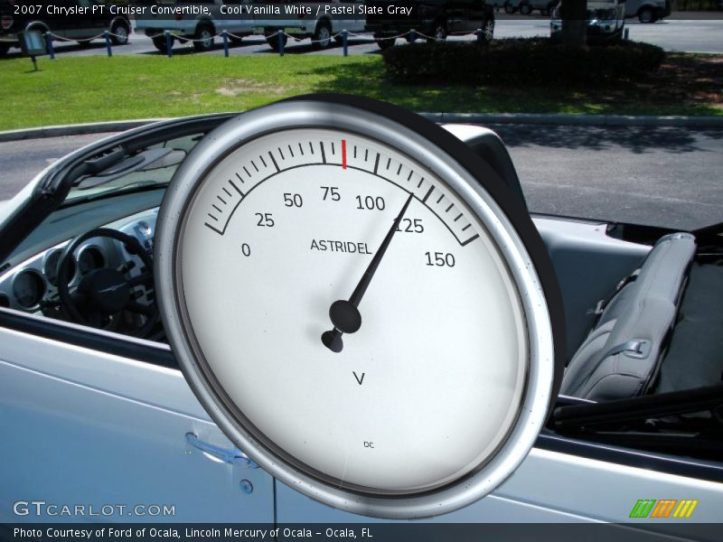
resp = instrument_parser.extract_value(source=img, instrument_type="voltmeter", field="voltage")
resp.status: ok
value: 120 V
